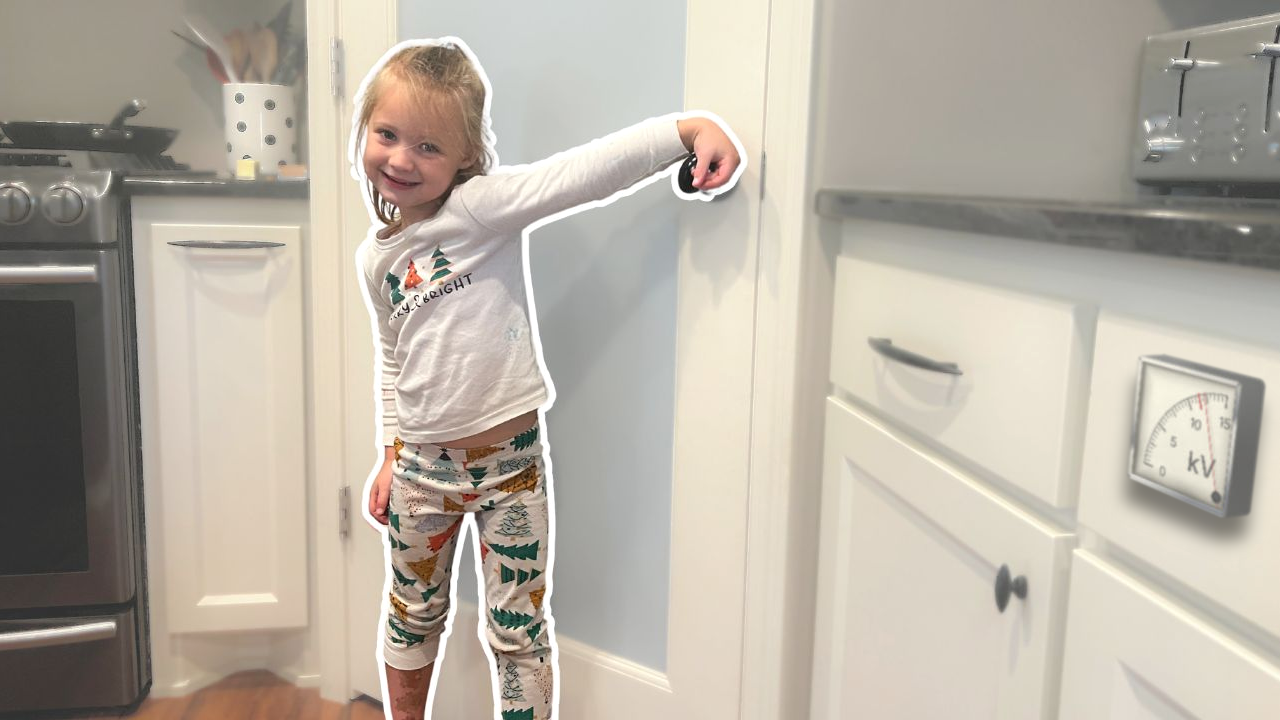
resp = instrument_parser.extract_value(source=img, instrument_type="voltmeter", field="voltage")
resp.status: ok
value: 12.5 kV
